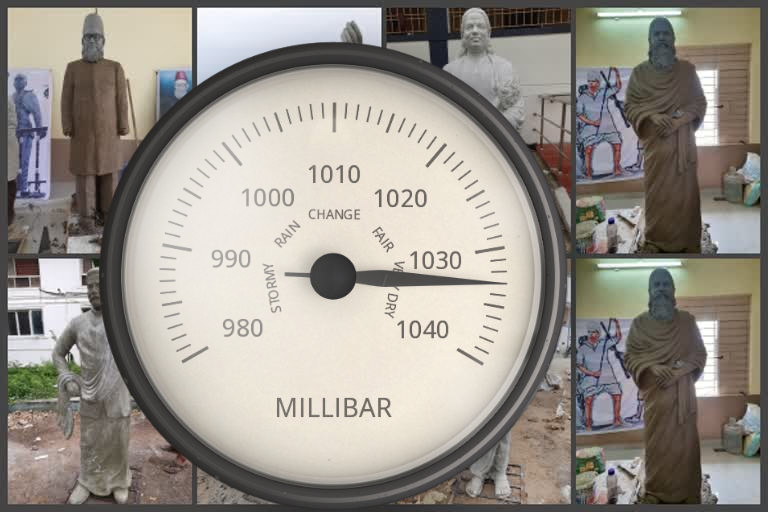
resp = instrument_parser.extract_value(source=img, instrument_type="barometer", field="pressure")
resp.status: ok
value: 1033 mbar
